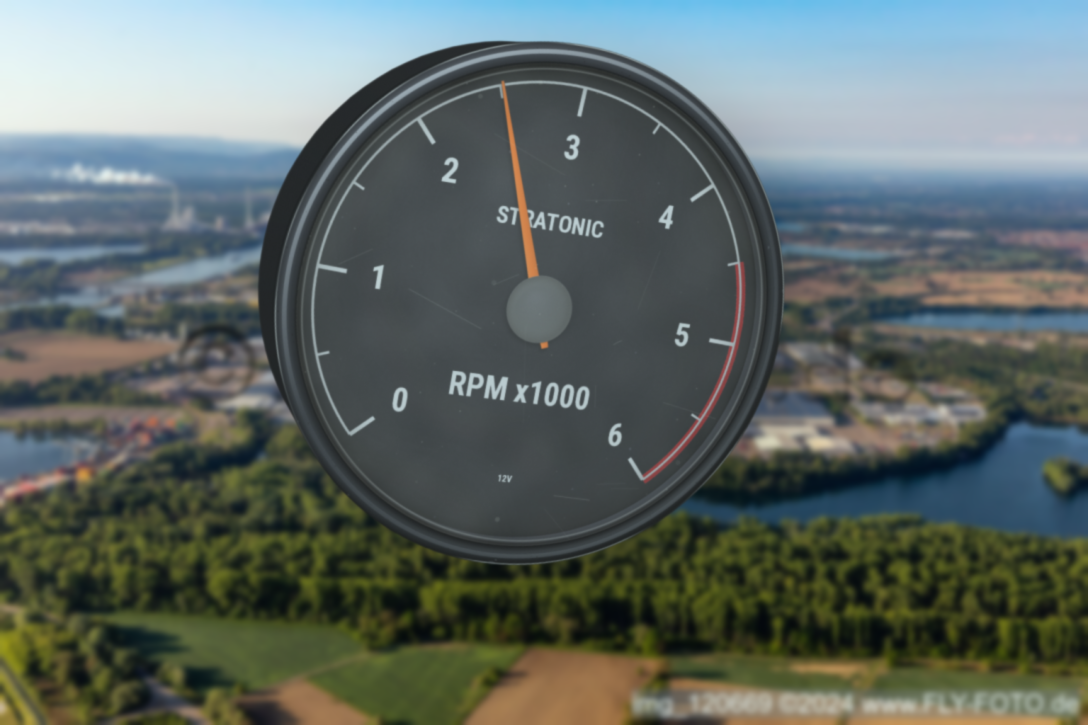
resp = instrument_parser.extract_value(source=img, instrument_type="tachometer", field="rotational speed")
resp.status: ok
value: 2500 rpm
